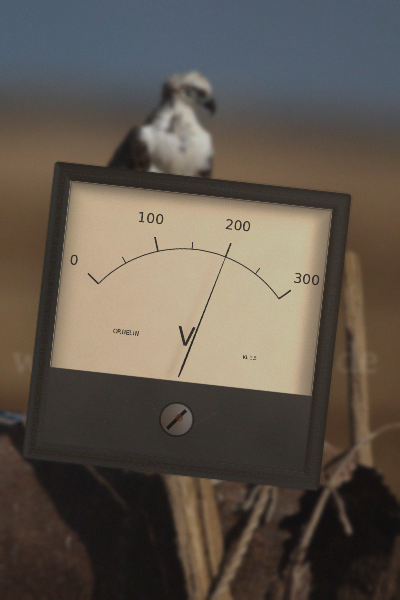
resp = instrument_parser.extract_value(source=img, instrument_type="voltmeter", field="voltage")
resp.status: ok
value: 200 V
